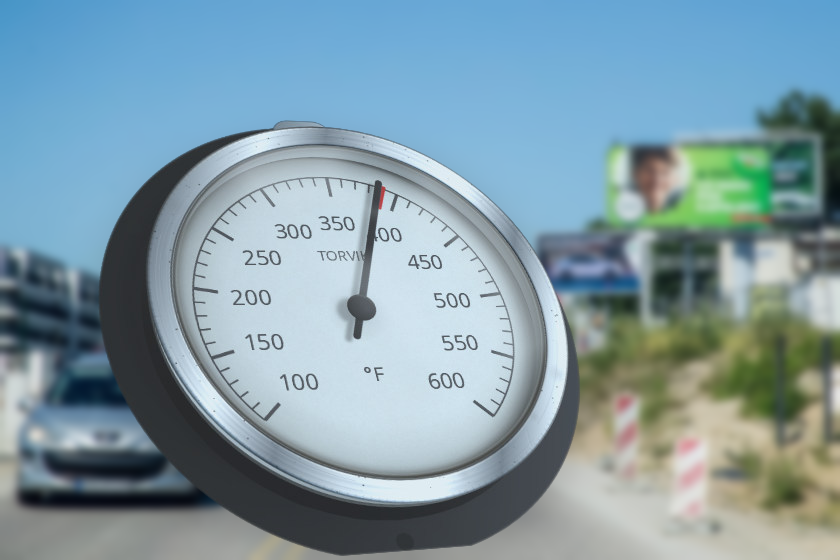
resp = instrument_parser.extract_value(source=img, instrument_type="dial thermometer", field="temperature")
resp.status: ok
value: 385 °F
